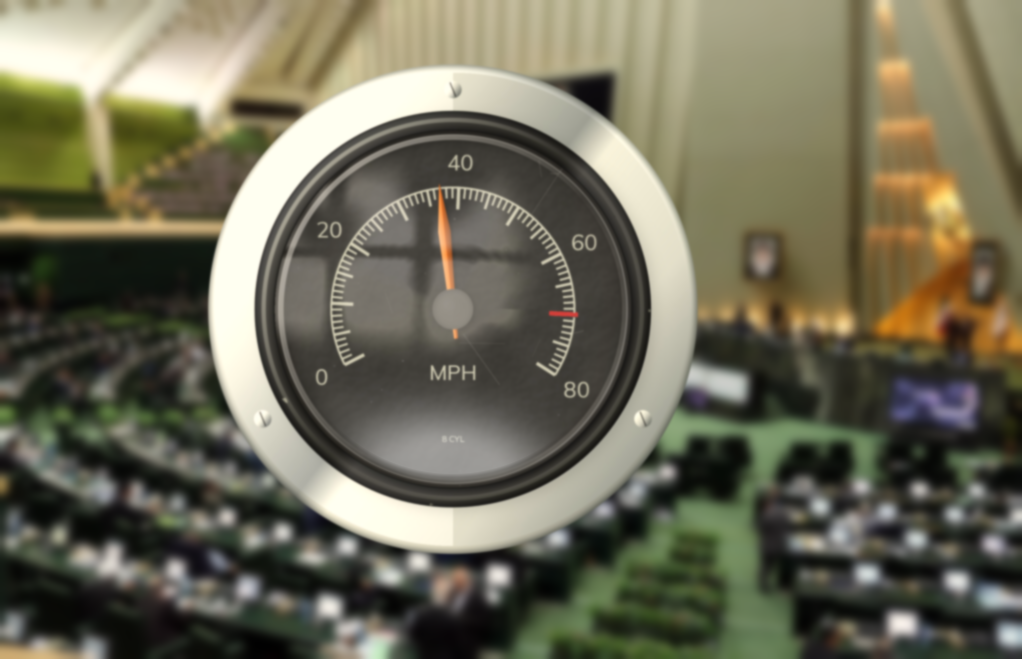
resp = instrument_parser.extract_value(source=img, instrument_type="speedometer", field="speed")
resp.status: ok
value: 37 mph
